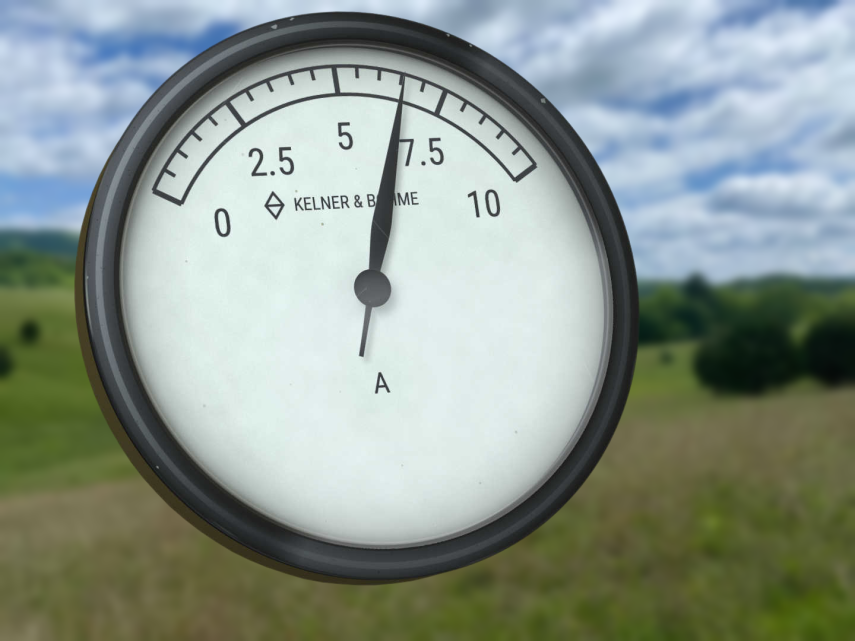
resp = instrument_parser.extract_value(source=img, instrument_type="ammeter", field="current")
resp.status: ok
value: 6.5 A
